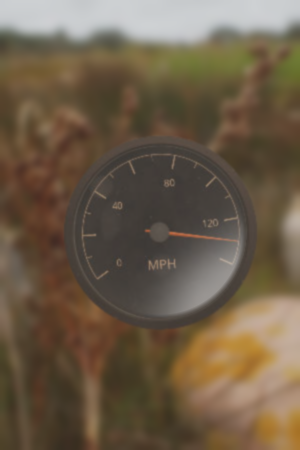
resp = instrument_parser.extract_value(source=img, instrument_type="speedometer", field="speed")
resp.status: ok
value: 130 mph
